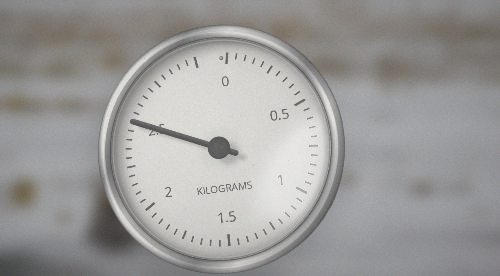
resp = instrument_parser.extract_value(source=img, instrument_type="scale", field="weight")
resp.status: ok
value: 2.5 kg
